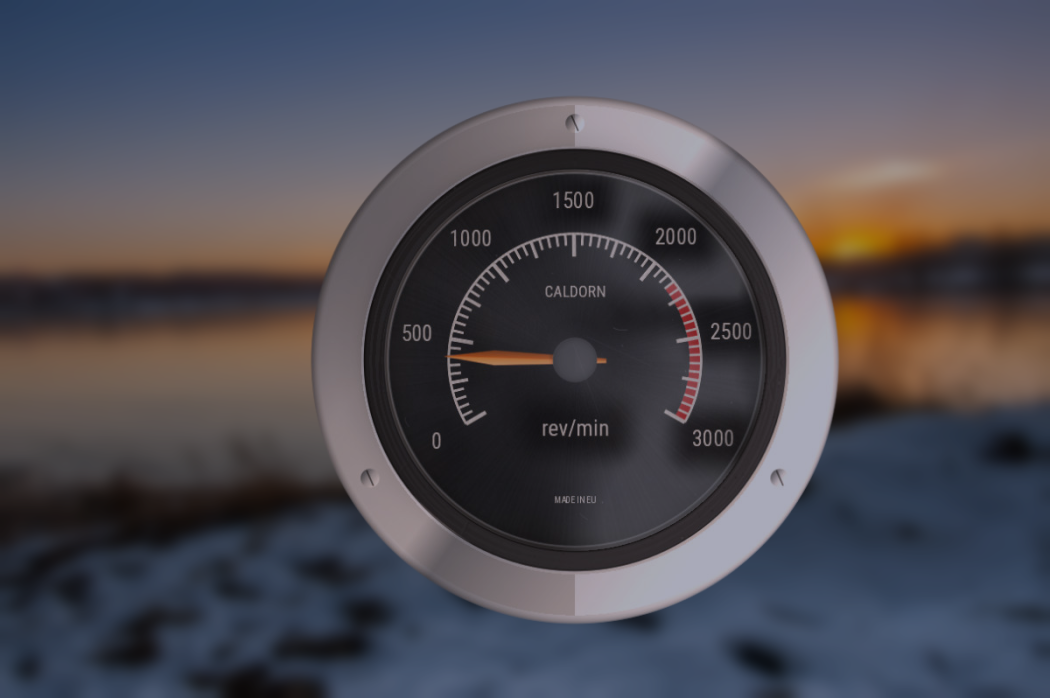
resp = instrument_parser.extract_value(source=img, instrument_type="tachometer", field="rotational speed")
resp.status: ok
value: 400 rpm
